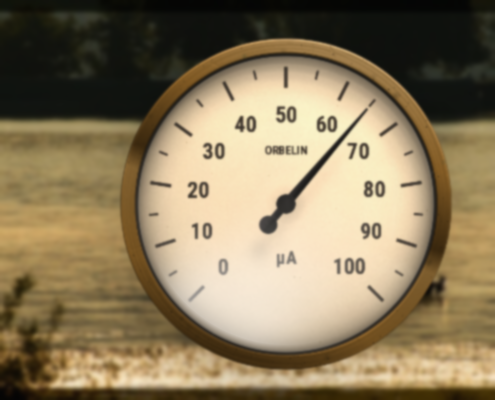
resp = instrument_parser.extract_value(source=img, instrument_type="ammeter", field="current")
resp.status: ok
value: 65 µA
